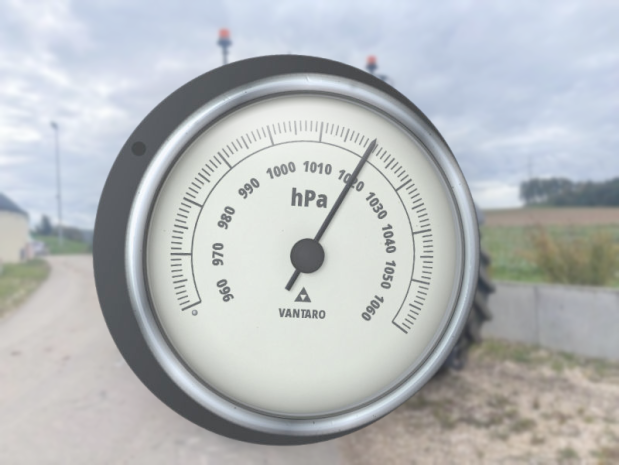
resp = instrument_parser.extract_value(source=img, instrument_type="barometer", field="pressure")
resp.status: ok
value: 1020 hPa
